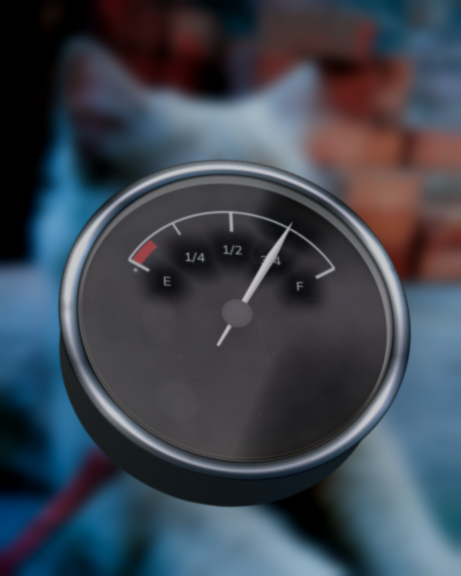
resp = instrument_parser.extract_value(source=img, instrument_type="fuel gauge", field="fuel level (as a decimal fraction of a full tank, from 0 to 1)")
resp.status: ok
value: 0.75
